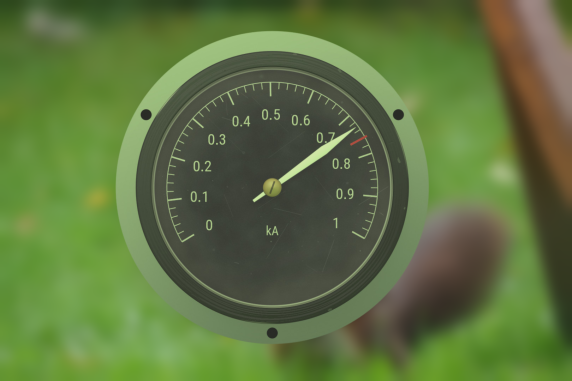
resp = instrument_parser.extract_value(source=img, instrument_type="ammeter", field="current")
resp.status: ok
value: 0.73 kA
